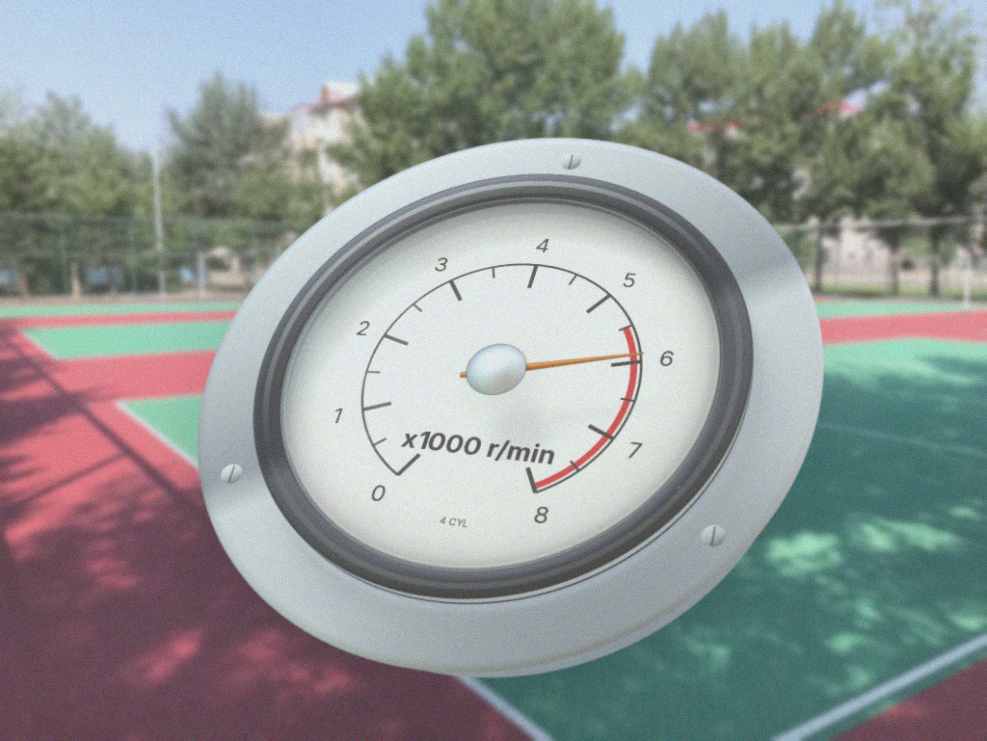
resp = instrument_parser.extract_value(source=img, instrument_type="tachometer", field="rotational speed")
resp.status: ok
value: 6000 rpm
